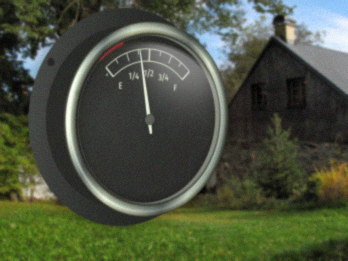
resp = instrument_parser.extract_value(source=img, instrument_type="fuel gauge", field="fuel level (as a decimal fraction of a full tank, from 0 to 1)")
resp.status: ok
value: 0.375
